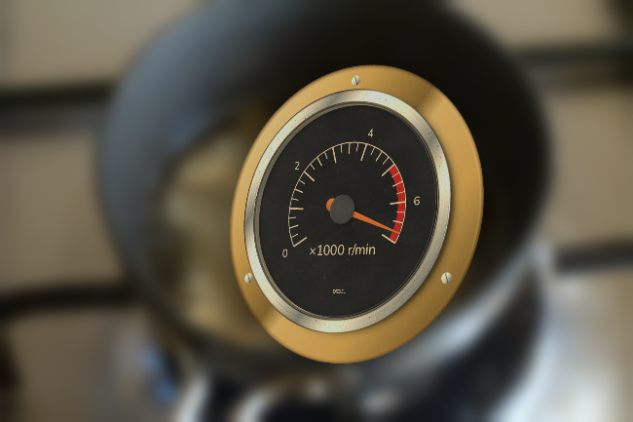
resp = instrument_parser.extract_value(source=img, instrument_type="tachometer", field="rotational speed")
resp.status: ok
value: 6750 rpm
